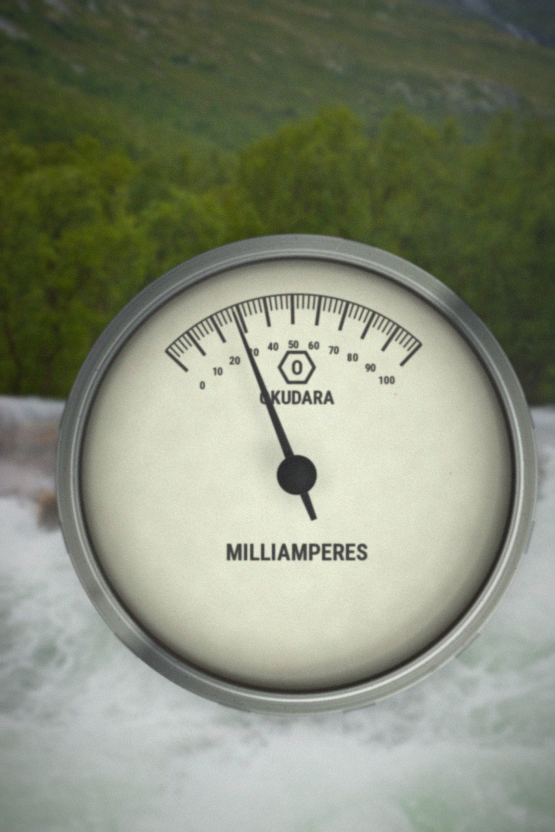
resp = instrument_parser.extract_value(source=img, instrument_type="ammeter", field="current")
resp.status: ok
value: 28 mA
